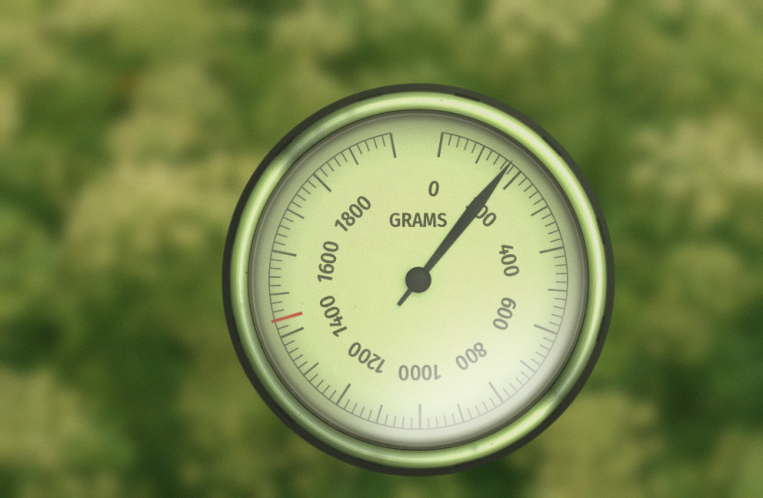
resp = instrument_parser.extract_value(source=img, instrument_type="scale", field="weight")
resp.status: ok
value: 170 g
